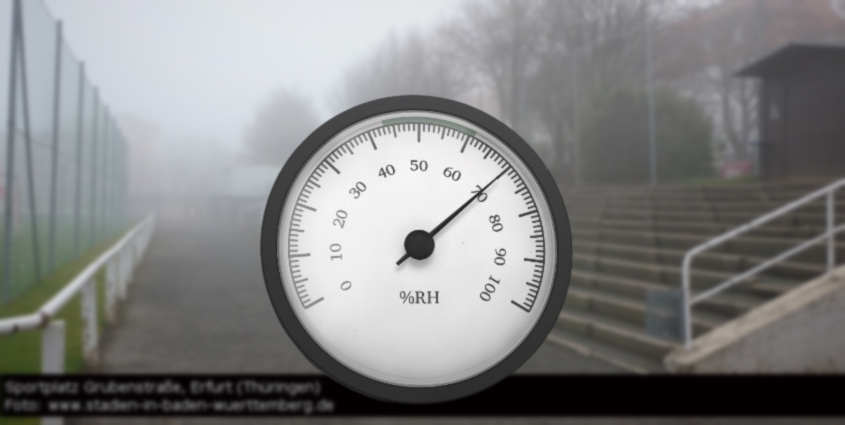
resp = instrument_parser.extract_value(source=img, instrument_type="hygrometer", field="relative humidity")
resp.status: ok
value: 70 %
